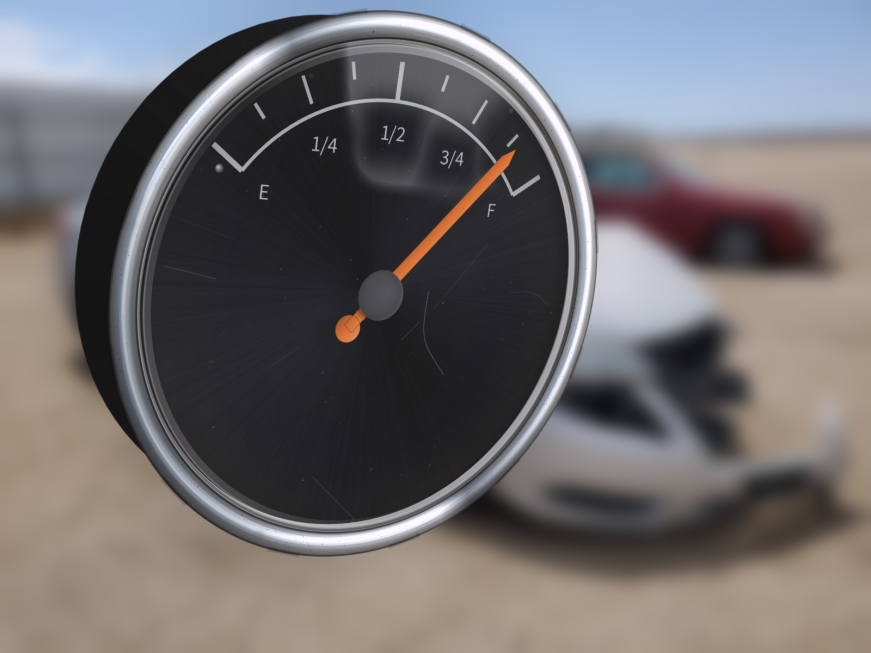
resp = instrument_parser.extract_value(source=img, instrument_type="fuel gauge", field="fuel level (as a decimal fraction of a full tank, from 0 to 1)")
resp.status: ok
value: 0.875
